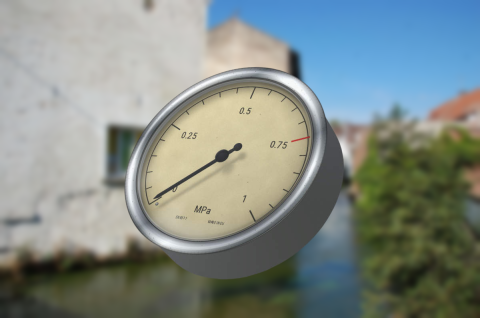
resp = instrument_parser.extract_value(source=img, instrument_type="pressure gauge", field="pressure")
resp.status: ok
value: 0 MPa
